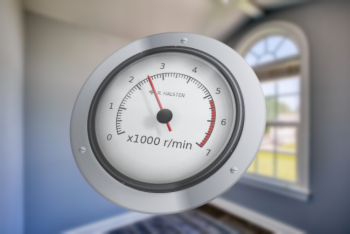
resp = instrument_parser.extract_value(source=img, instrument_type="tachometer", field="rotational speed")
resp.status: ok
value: 2500 rpm
